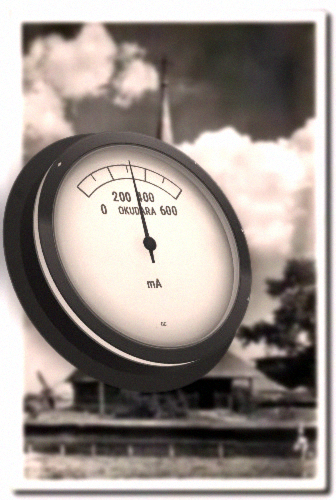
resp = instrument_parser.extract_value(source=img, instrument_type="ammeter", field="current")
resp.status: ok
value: 300 mA
